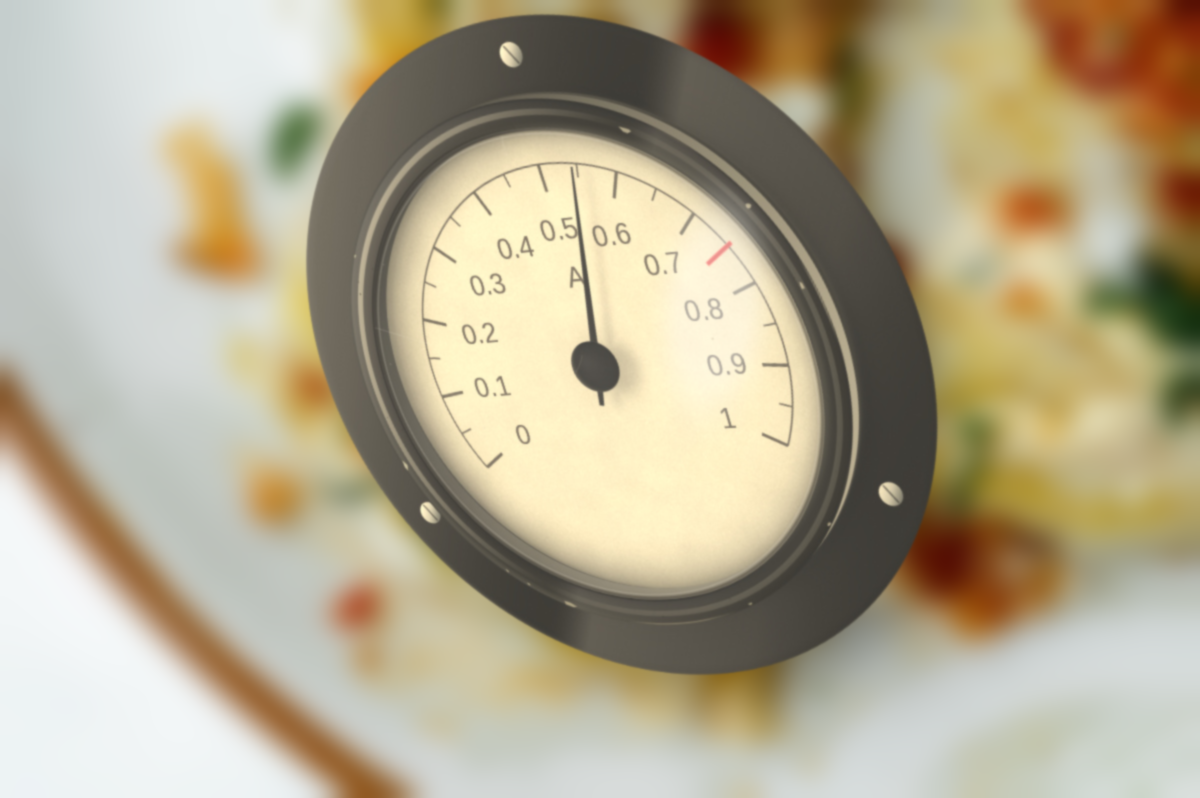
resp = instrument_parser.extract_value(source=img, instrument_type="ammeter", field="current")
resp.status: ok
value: 0.55 A
